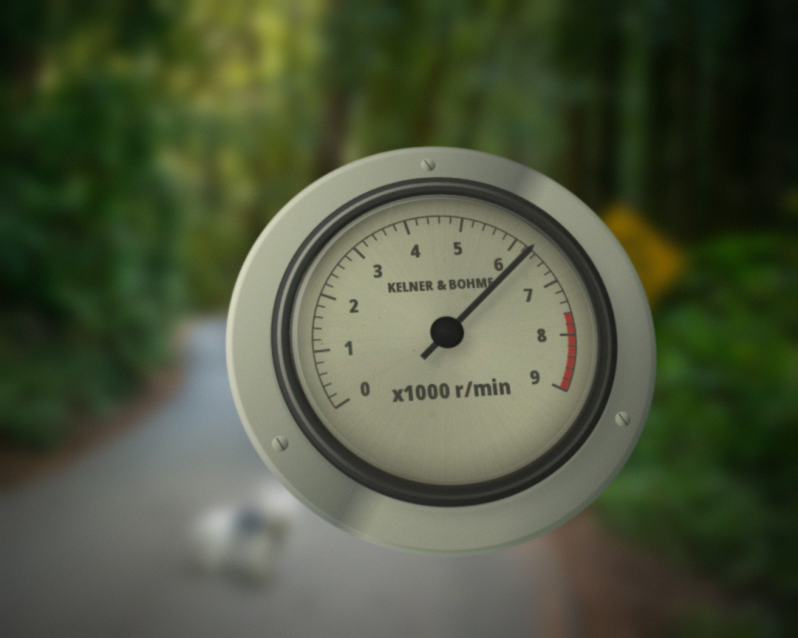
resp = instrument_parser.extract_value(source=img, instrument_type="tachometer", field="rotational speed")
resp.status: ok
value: 6300 rpm
